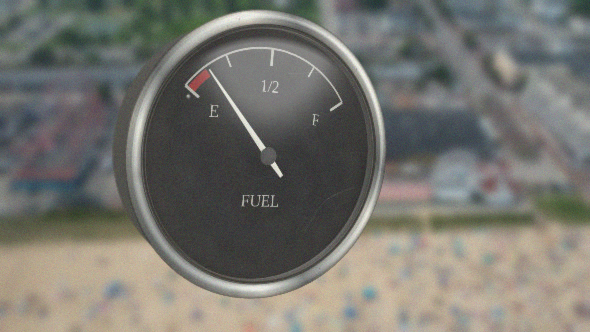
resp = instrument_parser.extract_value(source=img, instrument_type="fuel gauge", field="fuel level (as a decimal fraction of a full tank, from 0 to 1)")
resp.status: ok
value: 0.125
